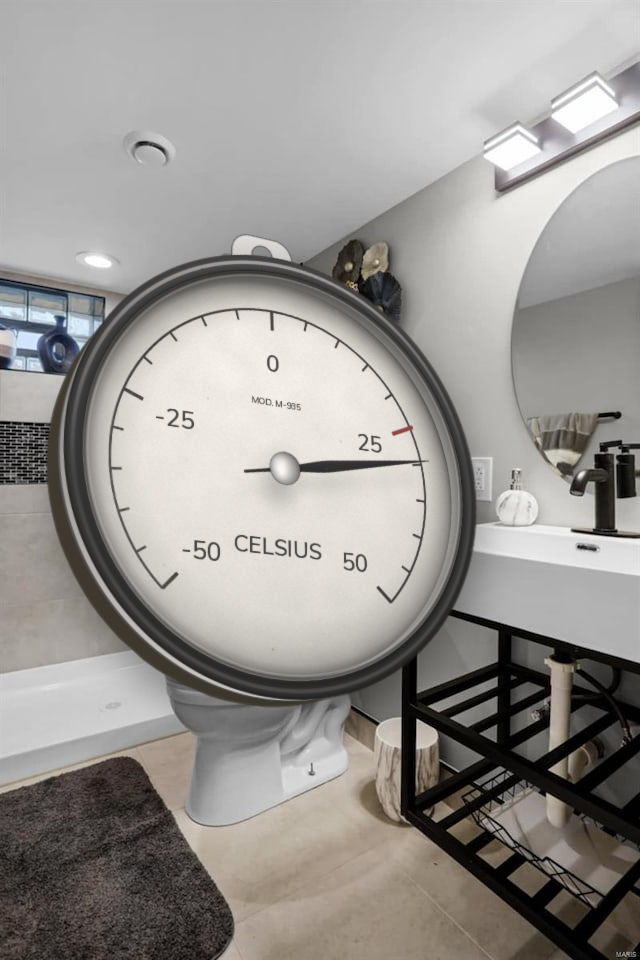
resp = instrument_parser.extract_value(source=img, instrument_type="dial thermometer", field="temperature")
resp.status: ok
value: 30 °C
